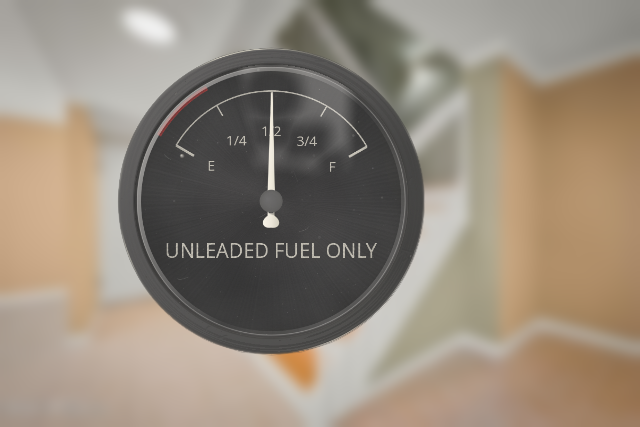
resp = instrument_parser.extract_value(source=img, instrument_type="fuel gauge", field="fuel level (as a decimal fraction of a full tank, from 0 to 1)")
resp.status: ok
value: 0.5
